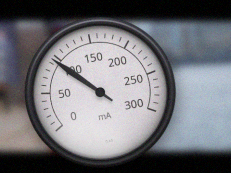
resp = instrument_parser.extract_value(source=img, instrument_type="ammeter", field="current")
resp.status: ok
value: 95 mA
